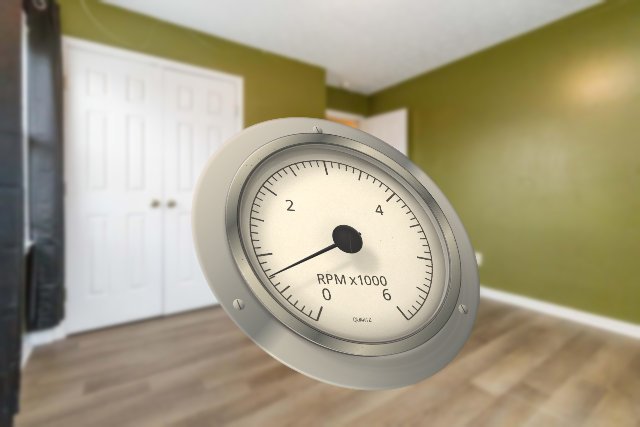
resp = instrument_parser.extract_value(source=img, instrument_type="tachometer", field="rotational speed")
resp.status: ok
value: 700 rpm
